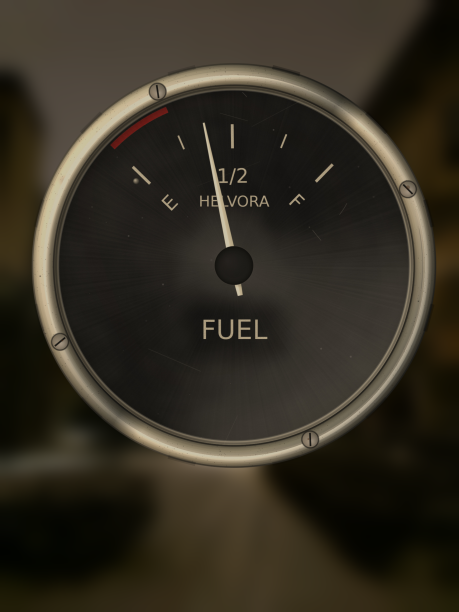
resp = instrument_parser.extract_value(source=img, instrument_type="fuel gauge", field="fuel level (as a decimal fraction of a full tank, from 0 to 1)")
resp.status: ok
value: 0.375
